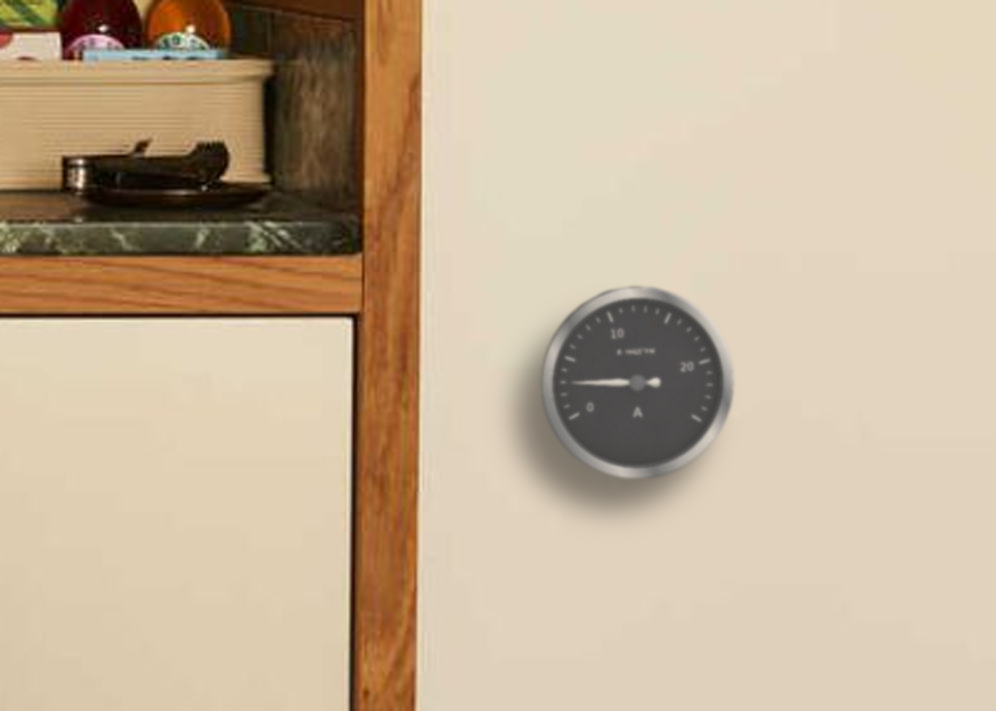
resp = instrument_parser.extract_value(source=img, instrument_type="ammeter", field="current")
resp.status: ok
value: 3 A
